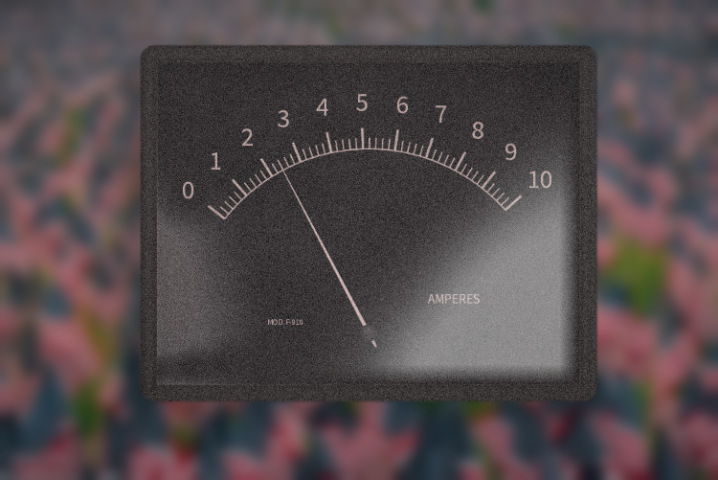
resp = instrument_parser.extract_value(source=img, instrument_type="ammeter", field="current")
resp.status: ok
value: 2.4 A
